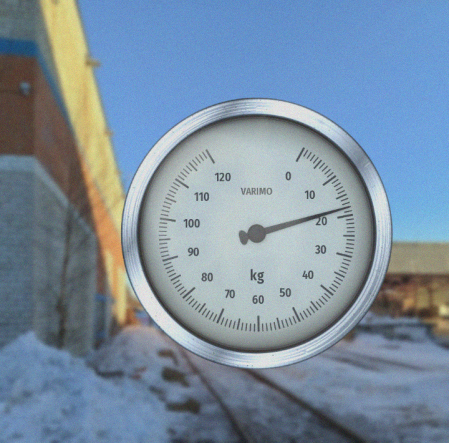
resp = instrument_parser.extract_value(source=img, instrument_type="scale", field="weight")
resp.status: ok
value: 18 kg
